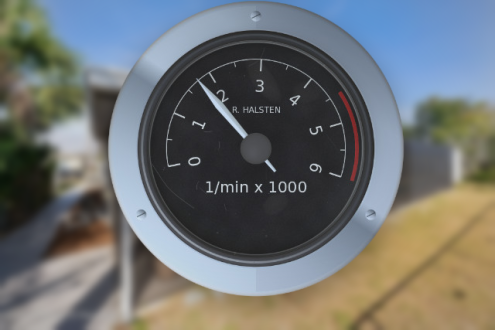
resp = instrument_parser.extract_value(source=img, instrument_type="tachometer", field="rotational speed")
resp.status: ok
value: 1750 rpm
